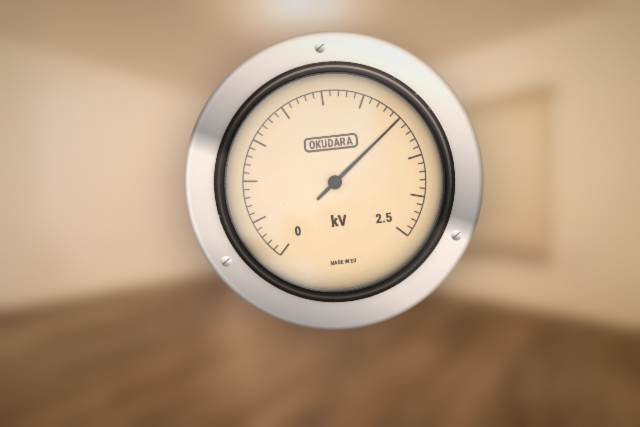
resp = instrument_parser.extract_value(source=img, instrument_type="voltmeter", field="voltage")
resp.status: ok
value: 1.75 kV
